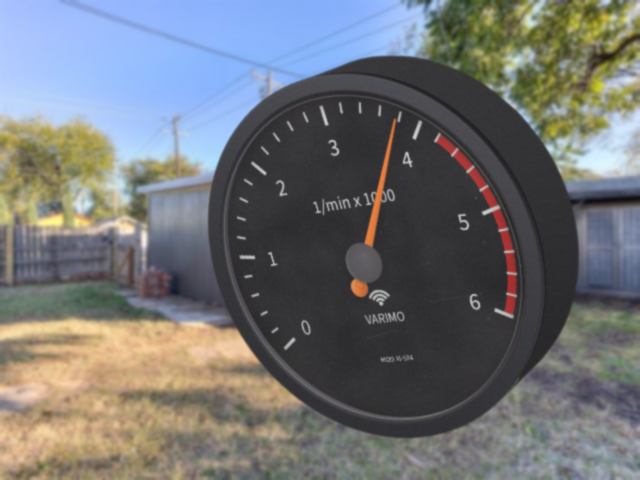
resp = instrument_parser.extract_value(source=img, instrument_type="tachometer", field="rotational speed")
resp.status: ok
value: 3800 rpm
